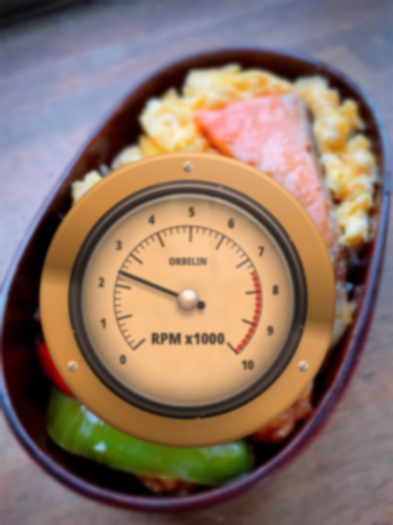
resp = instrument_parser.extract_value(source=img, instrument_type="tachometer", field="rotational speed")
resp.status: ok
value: 2400 rpm
